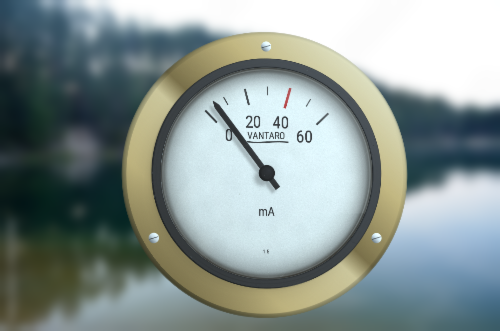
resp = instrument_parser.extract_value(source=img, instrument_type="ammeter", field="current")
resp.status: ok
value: 5 mA
